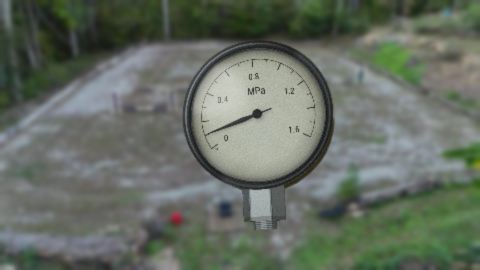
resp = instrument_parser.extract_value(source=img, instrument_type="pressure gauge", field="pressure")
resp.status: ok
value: 0.1 MPa
